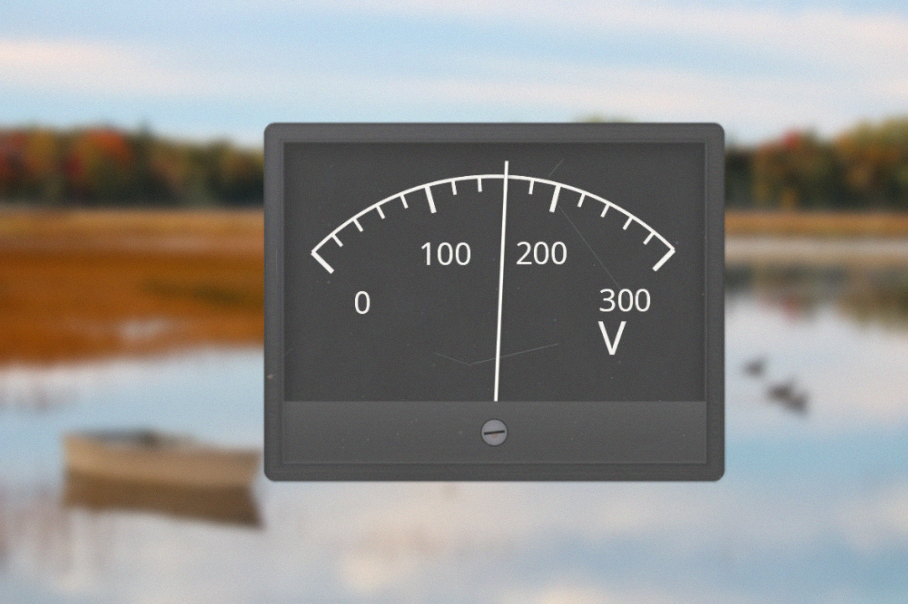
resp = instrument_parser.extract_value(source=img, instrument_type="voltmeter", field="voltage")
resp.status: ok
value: 160 V
